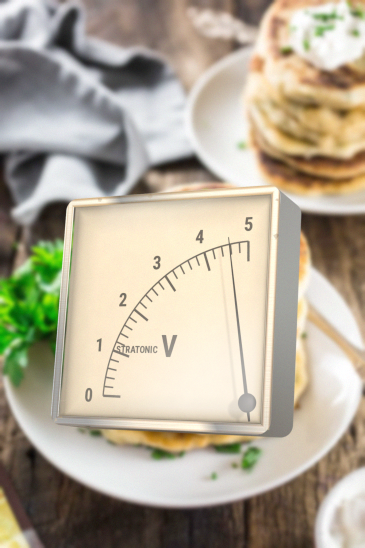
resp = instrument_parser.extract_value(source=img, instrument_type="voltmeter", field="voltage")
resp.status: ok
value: 4.6 V
